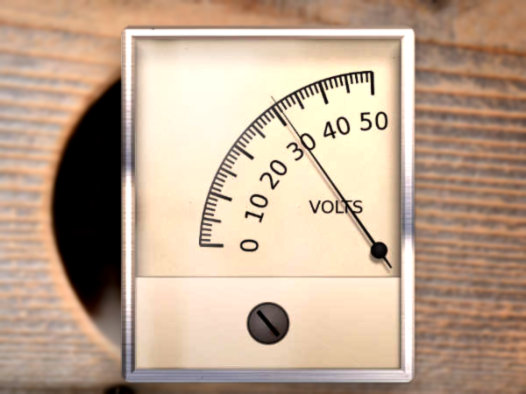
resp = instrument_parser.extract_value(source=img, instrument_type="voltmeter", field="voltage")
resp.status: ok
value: 31 V
